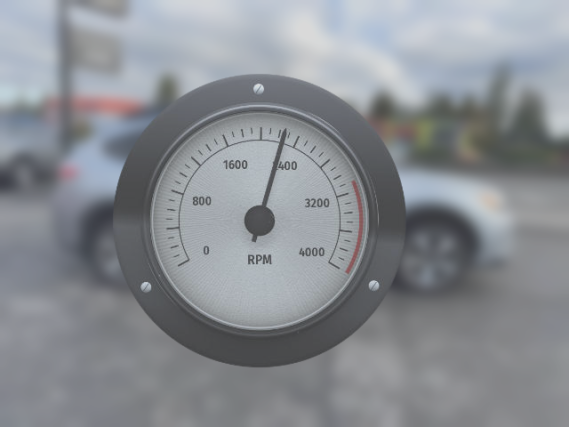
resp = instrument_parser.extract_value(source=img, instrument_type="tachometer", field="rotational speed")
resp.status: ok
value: 2250 rpm
